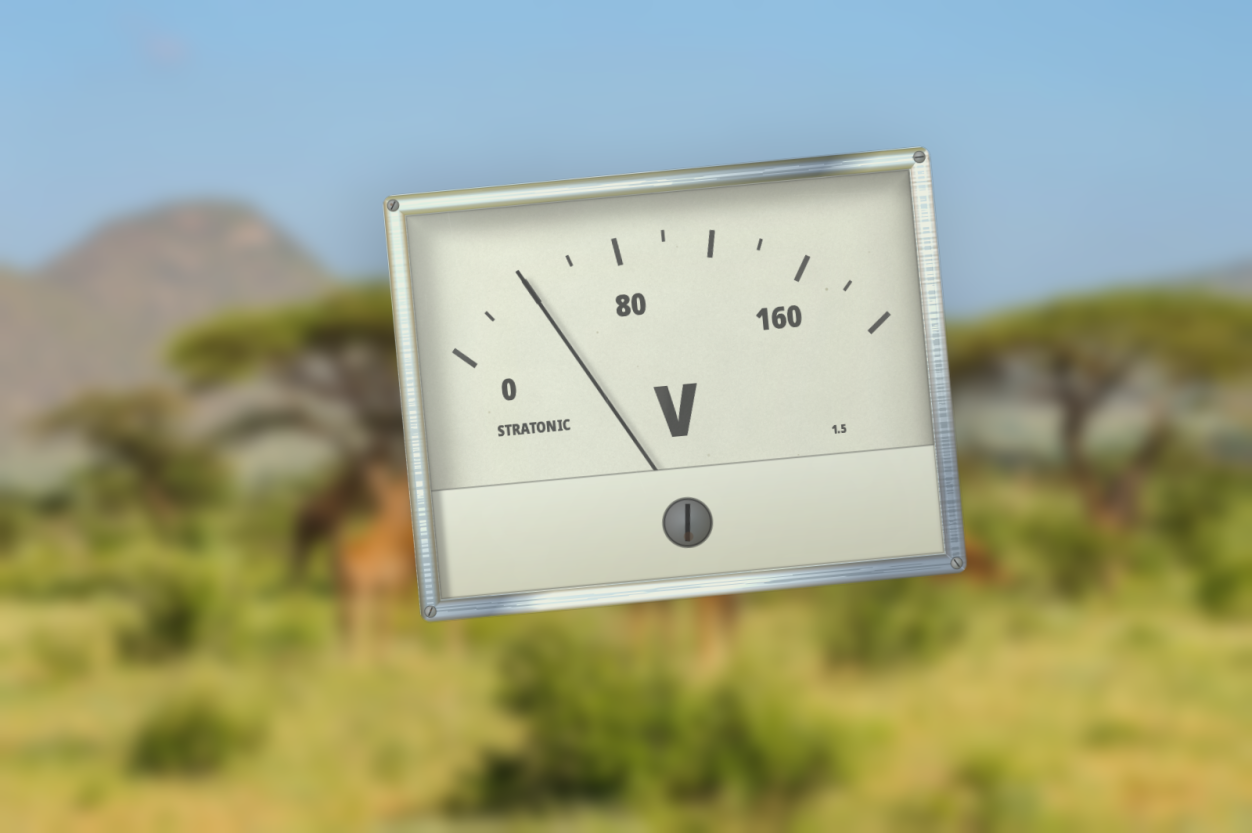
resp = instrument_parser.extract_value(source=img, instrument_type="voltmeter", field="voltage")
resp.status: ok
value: 40 V
